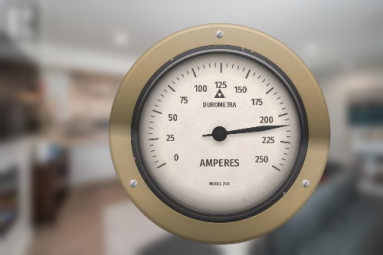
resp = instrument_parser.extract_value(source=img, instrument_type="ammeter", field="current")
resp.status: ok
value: 210 A
